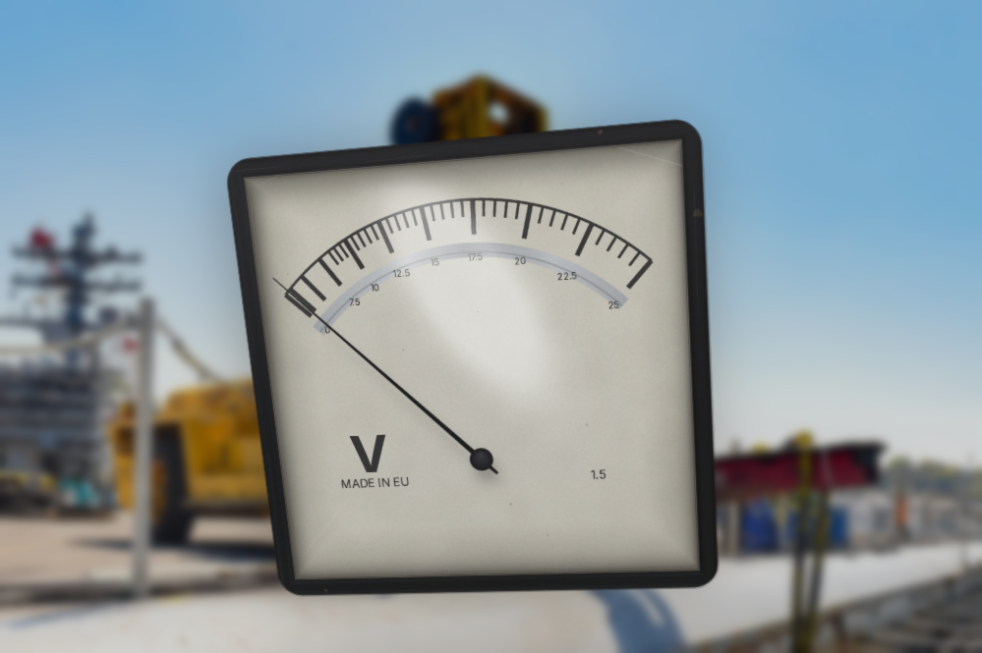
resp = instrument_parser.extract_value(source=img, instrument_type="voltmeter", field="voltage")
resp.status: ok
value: 2.5 V
